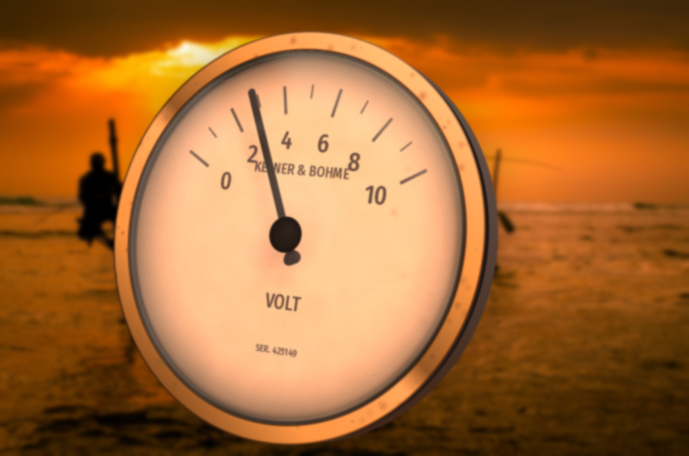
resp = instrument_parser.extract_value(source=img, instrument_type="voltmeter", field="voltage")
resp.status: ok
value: 3 V
